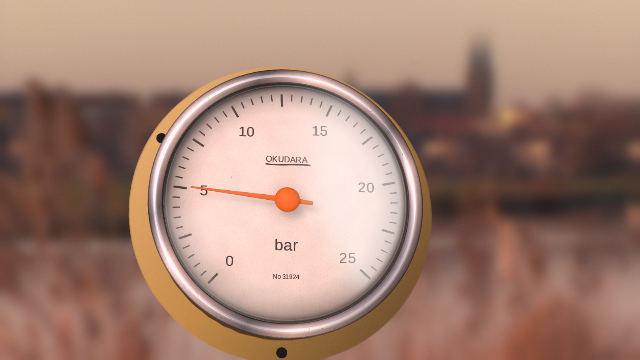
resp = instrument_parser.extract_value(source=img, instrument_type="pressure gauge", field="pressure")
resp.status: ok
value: 5 bar
